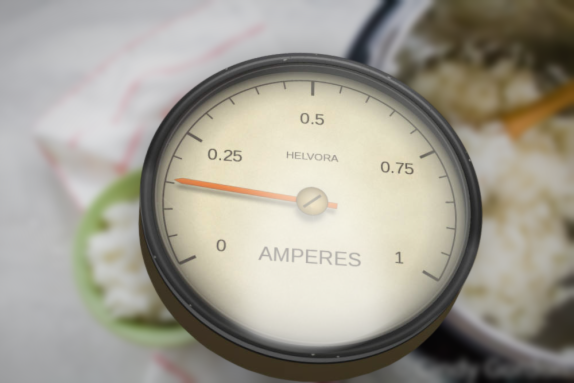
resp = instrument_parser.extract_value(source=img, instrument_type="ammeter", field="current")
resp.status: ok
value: 0.15 A
